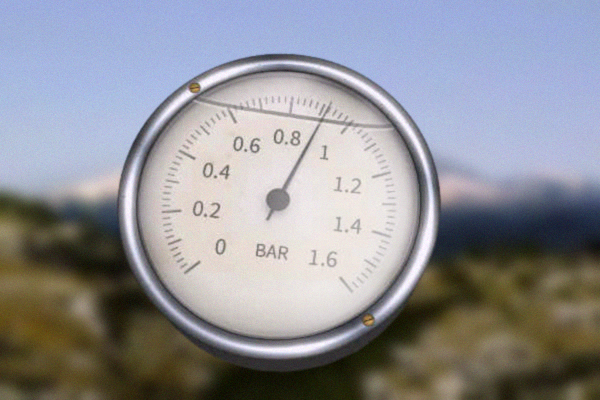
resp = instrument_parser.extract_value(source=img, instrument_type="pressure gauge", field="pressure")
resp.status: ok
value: 0.92 bar
